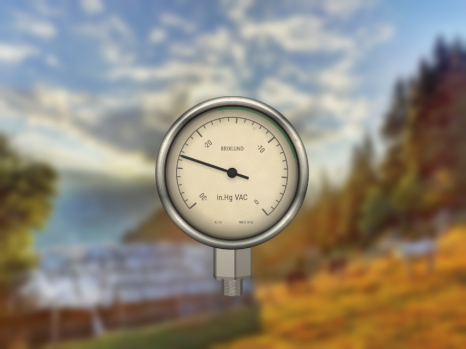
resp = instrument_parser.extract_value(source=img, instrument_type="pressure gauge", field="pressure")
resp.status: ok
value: -23.5 inHg
